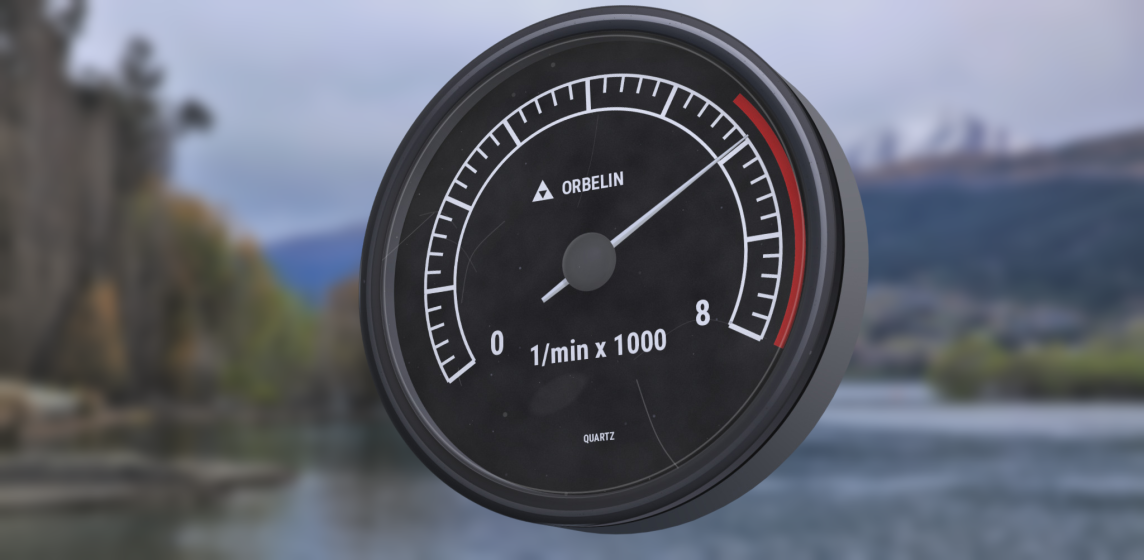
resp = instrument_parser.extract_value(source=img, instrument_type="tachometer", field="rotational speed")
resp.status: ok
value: 6000 rpm
